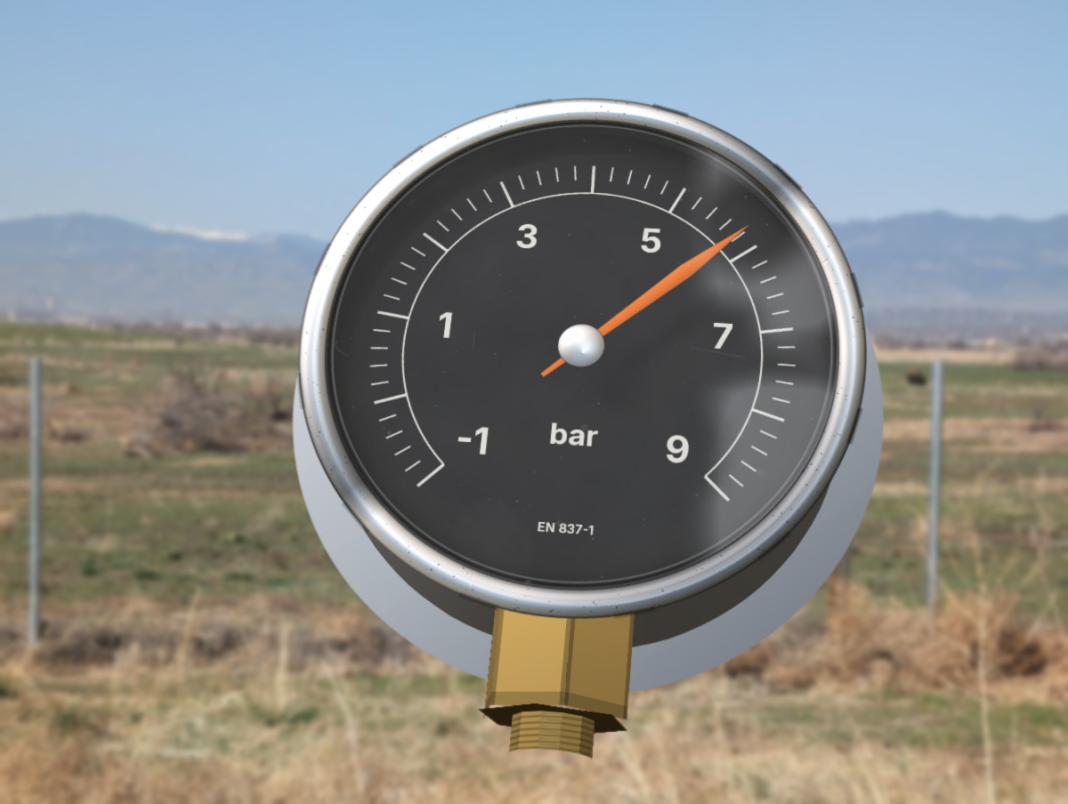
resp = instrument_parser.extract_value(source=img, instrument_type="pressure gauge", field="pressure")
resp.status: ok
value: 5.8 bar
